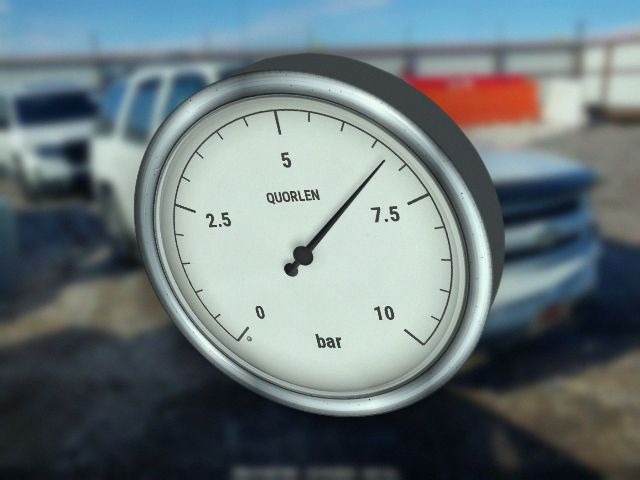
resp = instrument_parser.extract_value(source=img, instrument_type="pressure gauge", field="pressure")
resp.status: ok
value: 6.75 bar
